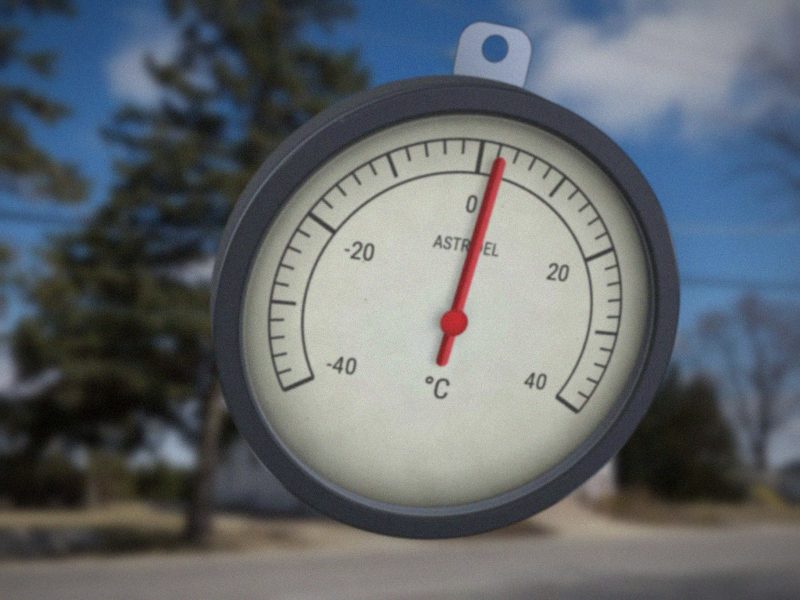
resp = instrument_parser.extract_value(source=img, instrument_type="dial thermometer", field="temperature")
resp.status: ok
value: 2 °C
